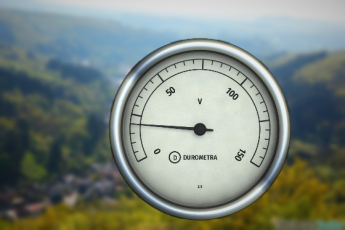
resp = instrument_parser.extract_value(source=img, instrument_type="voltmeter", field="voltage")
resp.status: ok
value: 20 V
